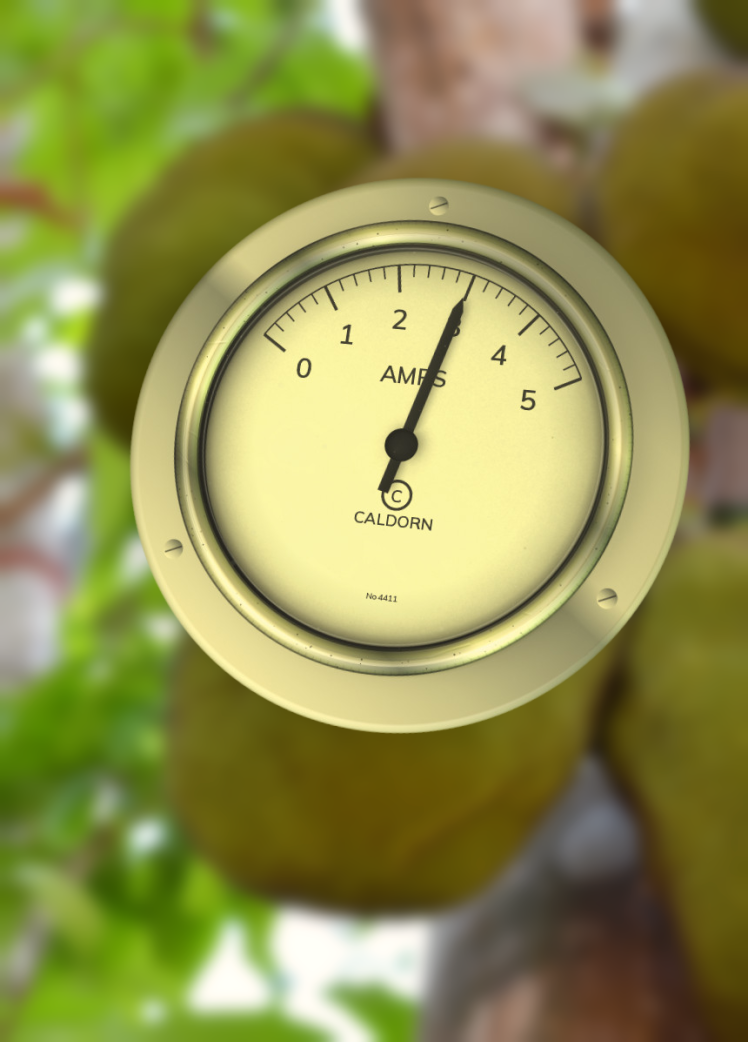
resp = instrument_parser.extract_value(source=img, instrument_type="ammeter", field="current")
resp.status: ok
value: 3 A
